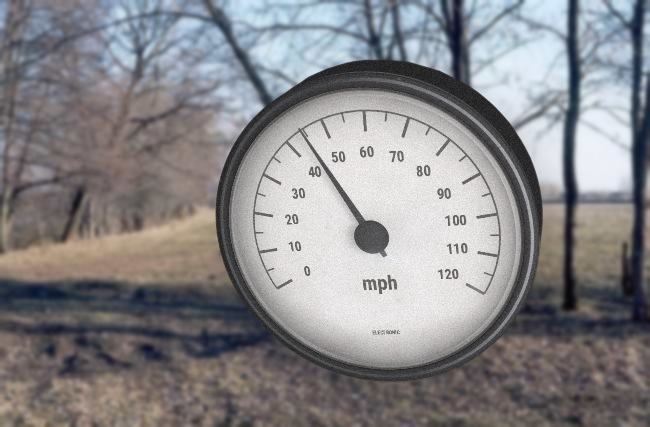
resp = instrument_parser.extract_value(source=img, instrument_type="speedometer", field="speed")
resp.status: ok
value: 45 mph
